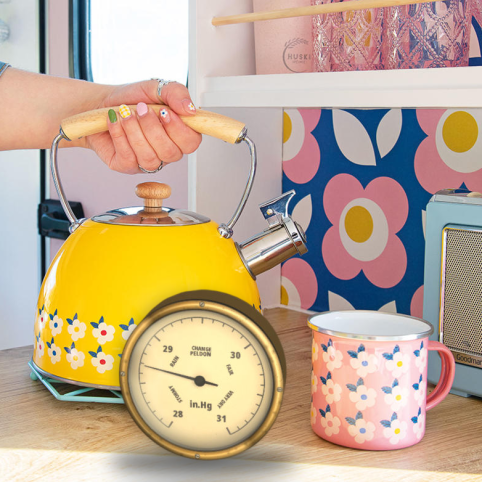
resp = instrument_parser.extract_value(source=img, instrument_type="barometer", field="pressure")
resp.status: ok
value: 28.7 inHg
